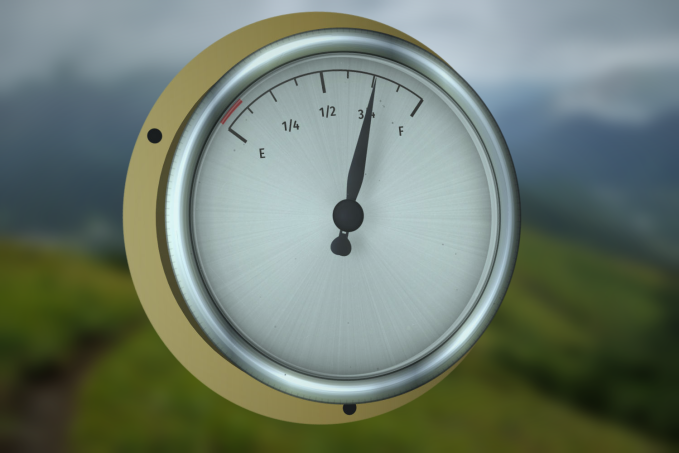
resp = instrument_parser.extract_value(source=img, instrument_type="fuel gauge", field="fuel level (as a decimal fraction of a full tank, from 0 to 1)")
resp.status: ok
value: 0.75
